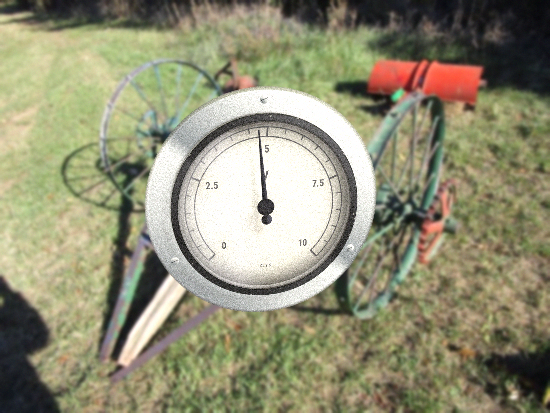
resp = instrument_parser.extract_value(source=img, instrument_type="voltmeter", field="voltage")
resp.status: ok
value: 4.75 V
